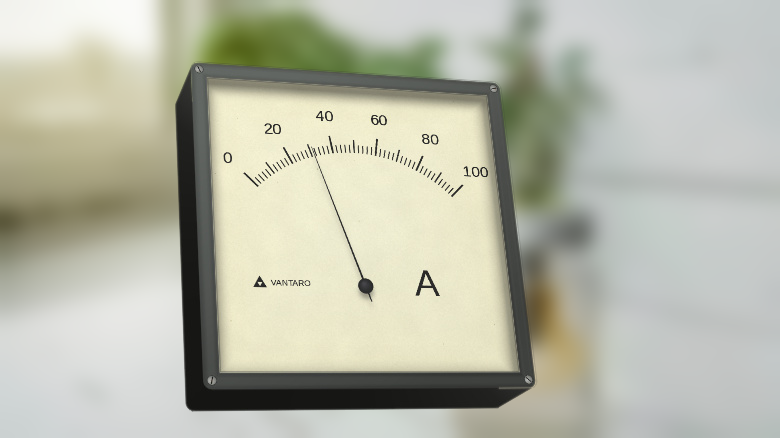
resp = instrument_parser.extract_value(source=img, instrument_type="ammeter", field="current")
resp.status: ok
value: 30 A
